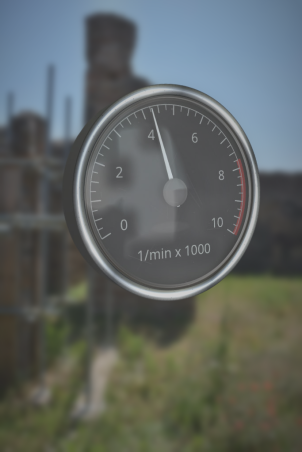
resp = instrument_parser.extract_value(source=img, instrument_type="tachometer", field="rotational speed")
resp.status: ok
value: 4250 rpm
